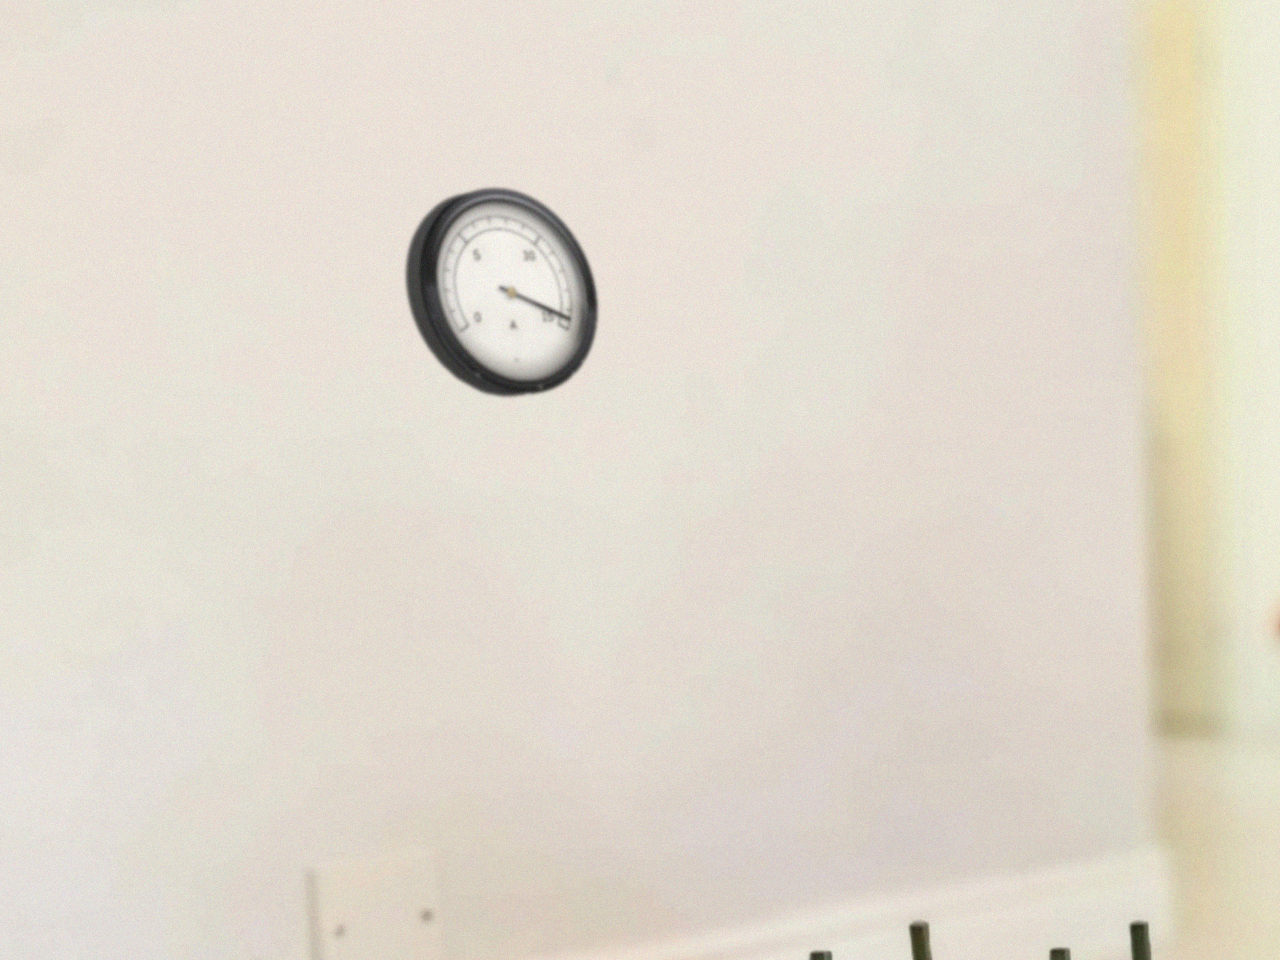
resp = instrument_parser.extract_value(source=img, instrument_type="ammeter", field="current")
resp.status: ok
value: 14.5 A
